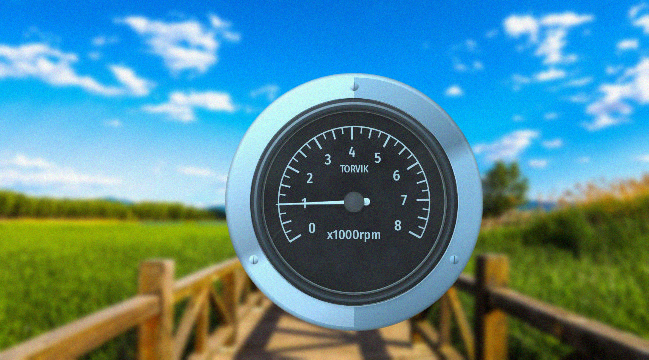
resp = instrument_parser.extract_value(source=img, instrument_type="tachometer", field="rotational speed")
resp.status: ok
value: 1000 rpm
